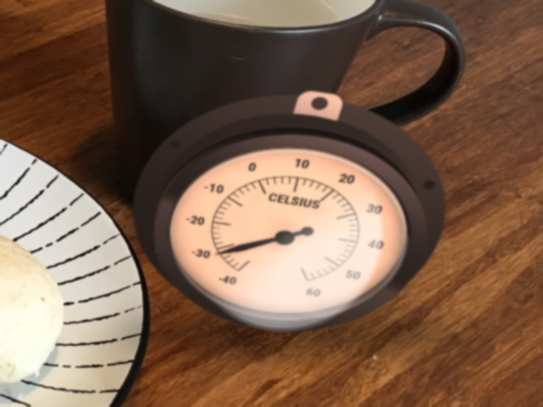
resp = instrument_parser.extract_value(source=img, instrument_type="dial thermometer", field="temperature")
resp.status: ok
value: -30 °C
